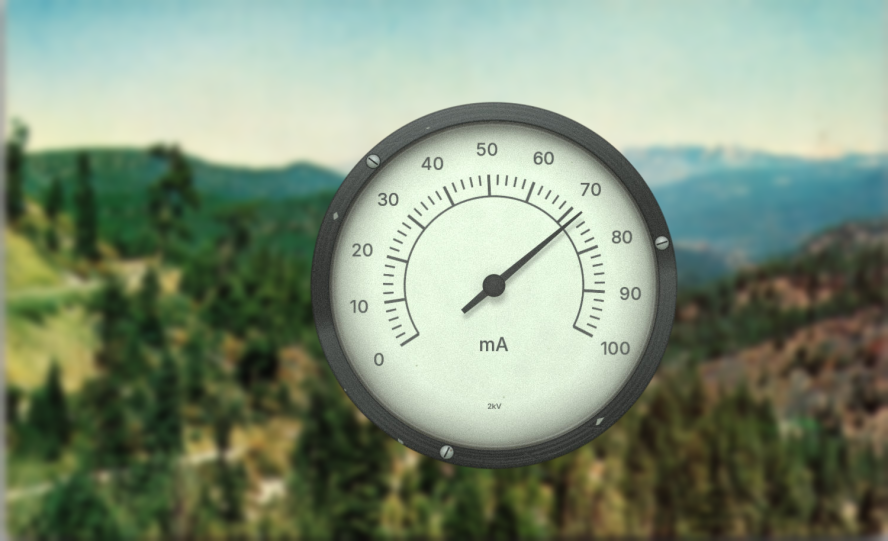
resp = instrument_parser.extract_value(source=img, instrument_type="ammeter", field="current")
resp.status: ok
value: 72 mA
